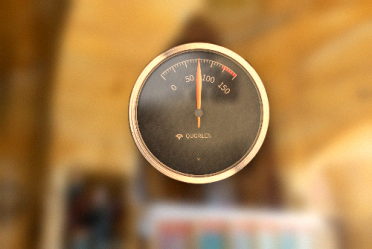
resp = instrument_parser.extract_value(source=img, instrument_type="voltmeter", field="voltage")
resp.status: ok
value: 75 V
